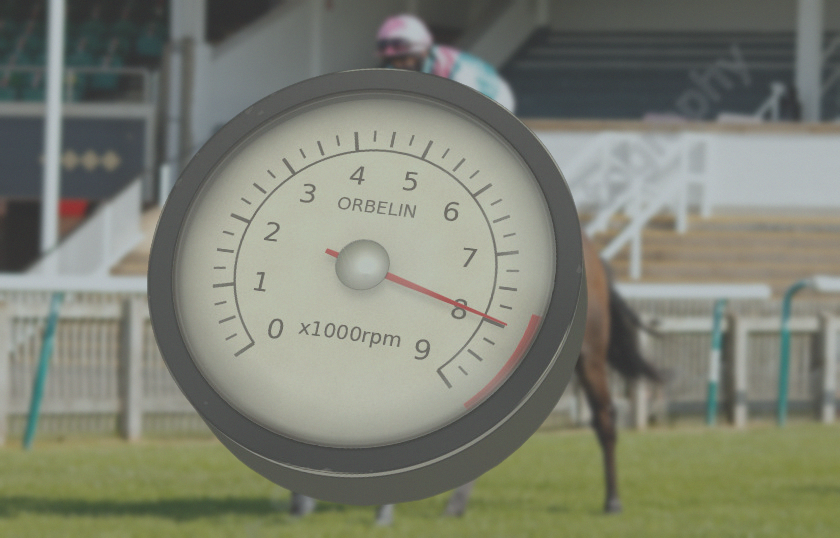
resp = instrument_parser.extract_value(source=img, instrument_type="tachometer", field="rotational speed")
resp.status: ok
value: 8000 rpm
